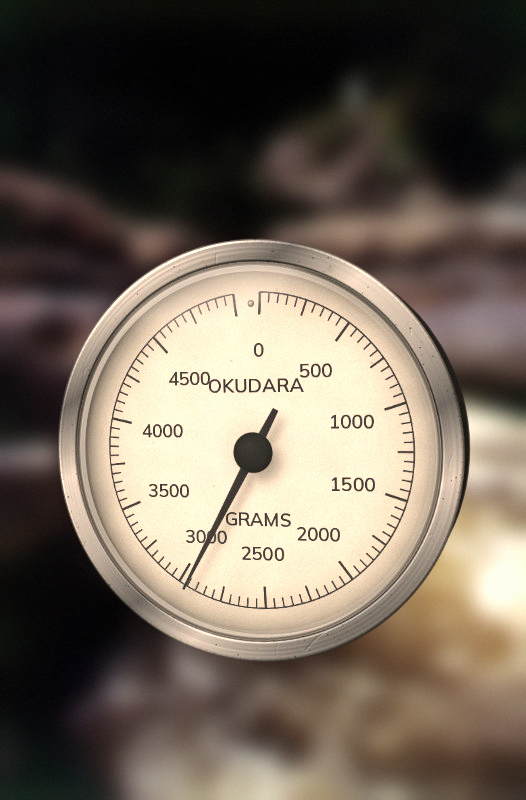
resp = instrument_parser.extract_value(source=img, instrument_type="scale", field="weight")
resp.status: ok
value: 2950 g
